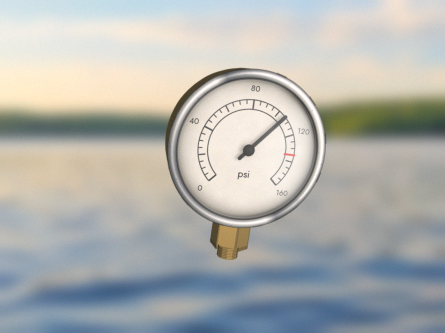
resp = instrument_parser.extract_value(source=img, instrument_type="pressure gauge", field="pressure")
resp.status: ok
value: 105 psi
